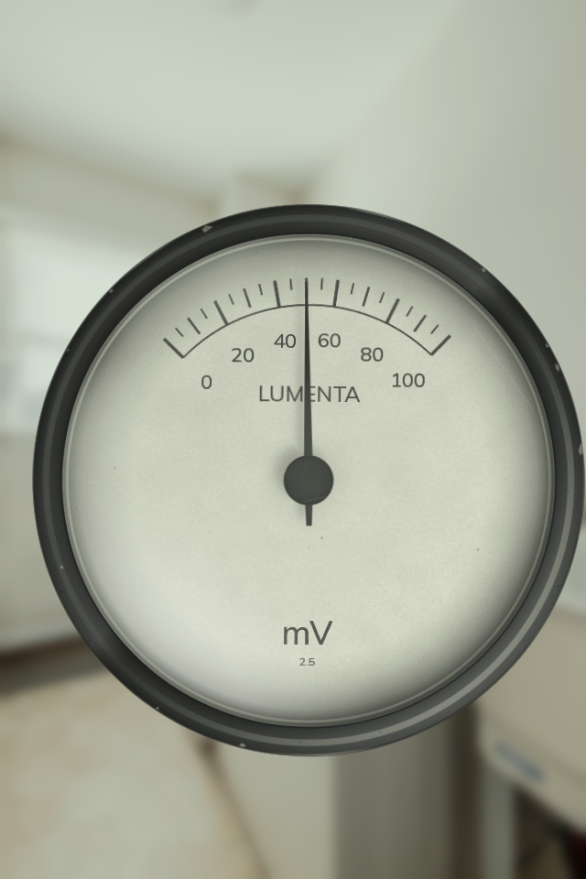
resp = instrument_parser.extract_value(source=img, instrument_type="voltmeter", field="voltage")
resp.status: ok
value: 50 mV
